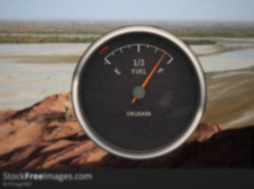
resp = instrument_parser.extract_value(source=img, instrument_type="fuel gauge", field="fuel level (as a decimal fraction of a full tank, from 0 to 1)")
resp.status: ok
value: 0.875
